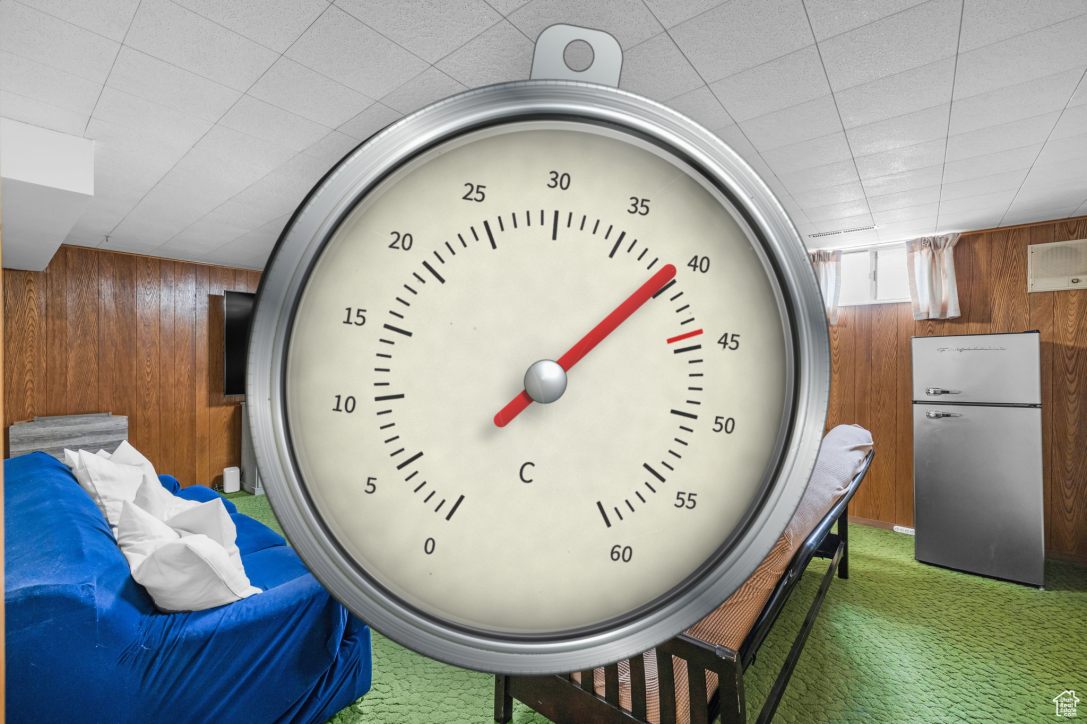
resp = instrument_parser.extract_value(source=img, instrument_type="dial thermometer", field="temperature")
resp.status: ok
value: 39 °C
